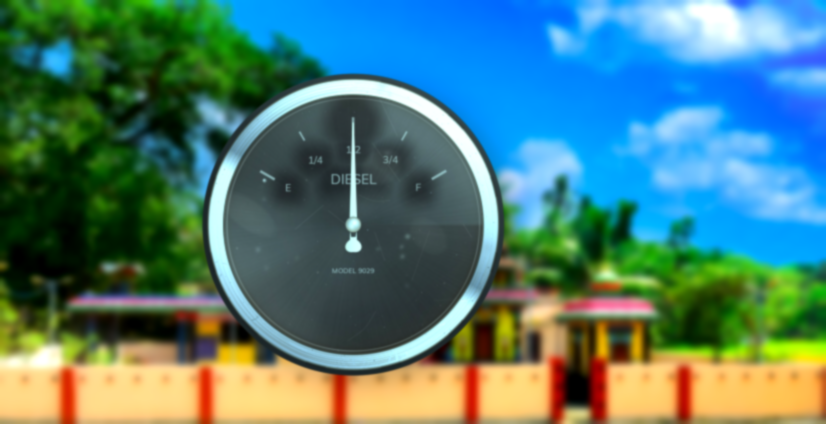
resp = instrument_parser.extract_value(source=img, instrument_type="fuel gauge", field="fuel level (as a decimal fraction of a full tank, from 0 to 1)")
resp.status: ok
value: 0.5
